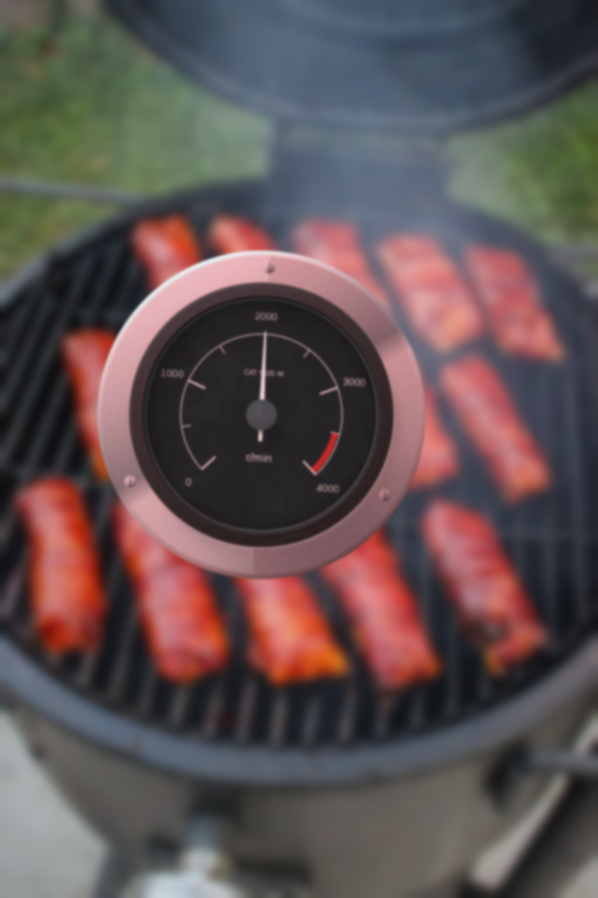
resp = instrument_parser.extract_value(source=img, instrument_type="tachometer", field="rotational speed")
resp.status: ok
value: 2000 rpm
